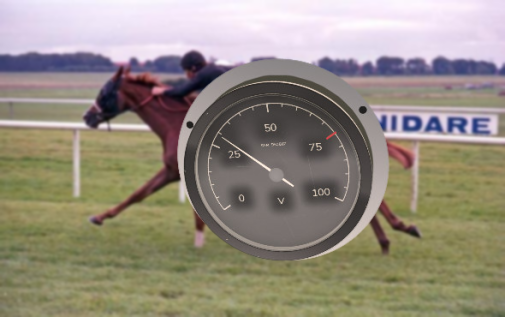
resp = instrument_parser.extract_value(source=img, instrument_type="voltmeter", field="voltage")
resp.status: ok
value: 30 V
